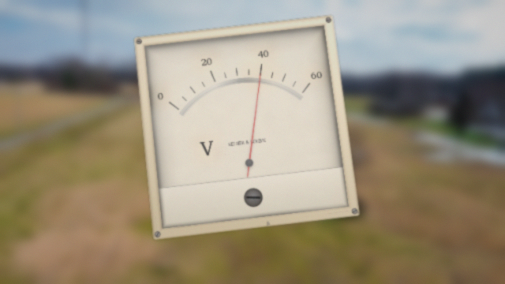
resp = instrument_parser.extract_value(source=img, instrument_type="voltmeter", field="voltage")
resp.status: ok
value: 40 V
